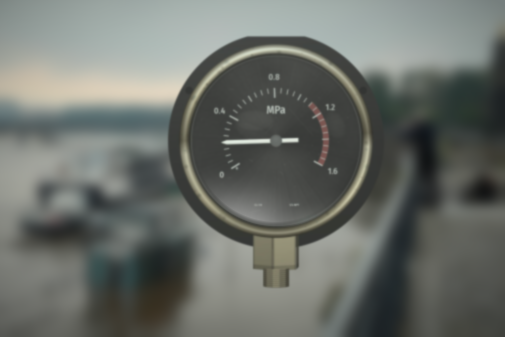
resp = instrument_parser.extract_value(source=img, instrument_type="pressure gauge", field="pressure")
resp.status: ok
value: 0.2 MPa
